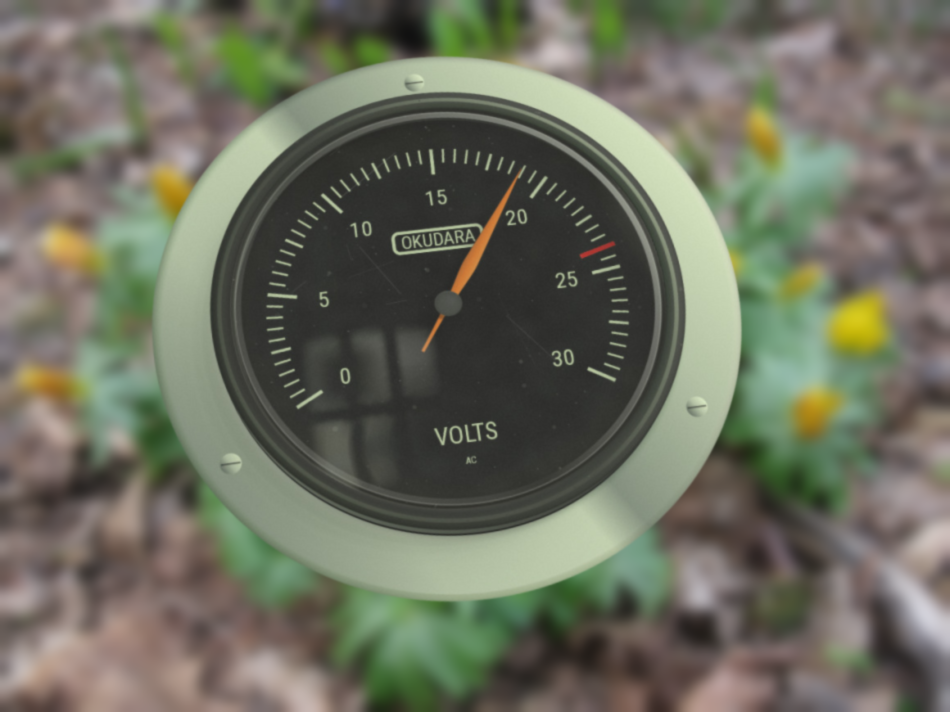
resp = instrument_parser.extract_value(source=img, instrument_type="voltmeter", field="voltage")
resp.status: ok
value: 19 V
